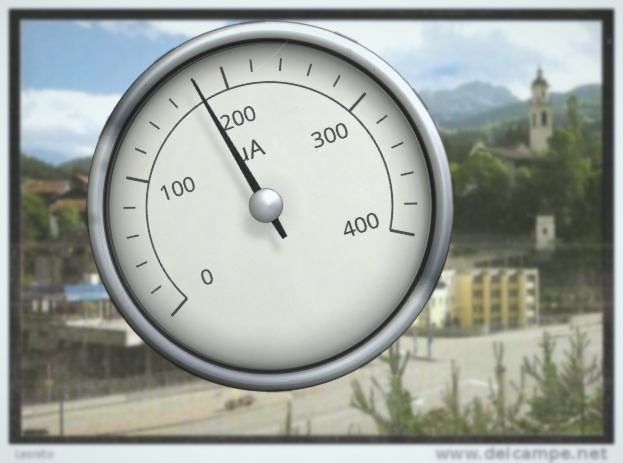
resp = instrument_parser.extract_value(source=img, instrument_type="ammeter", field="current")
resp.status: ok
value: 180 µA
